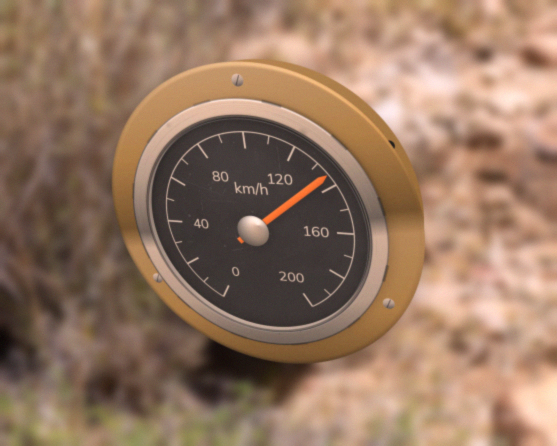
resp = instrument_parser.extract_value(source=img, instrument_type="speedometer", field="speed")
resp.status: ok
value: 135 km/h
